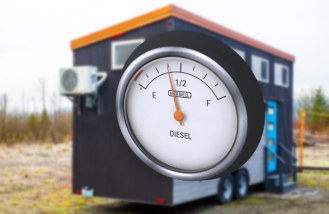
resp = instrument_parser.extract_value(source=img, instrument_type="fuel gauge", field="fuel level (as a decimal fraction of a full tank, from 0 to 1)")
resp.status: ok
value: 0.375
